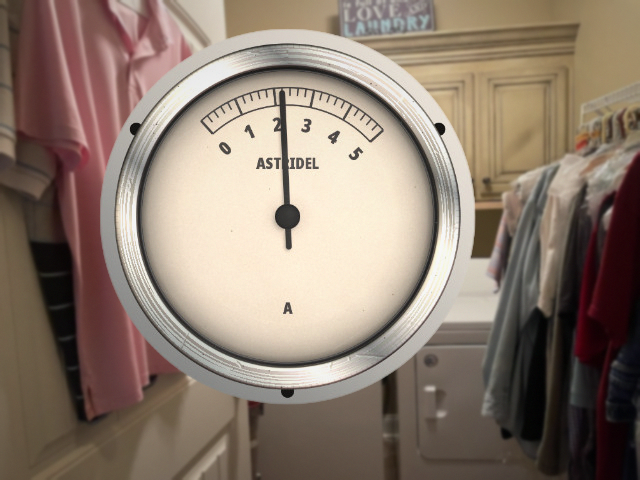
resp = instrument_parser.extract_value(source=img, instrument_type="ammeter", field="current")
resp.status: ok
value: 2.2 A
